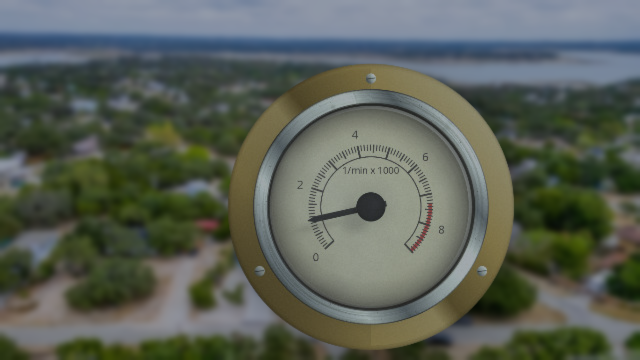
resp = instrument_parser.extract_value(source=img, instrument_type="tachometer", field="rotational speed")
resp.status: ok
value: 1000 rpm
